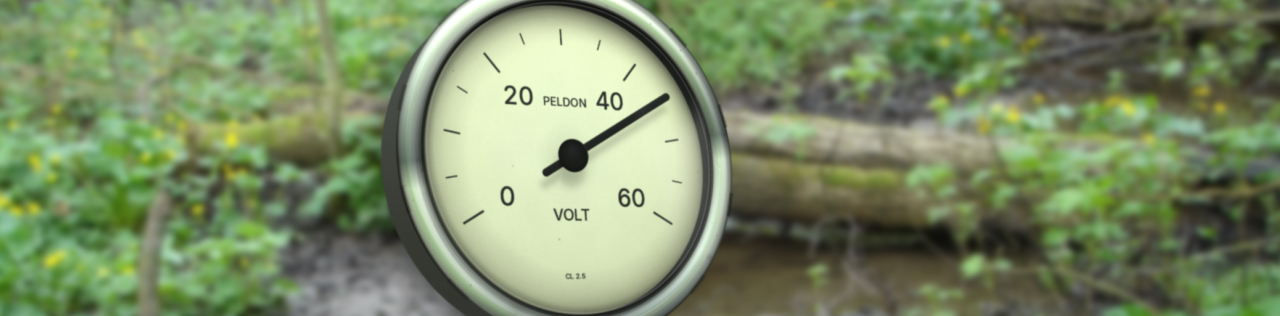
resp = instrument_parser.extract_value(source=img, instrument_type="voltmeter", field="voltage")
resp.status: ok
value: 45 V
